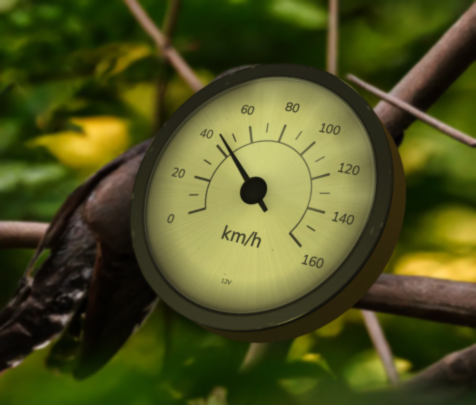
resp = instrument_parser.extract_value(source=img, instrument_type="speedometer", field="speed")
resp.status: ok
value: 45 km/h
